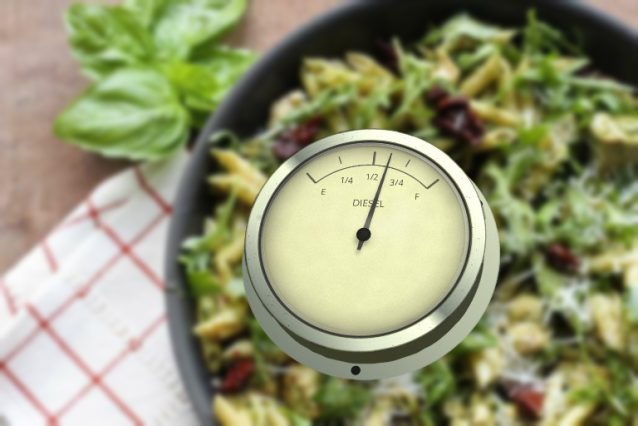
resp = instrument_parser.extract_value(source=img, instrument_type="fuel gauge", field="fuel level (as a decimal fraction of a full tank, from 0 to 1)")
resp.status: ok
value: 0.625
